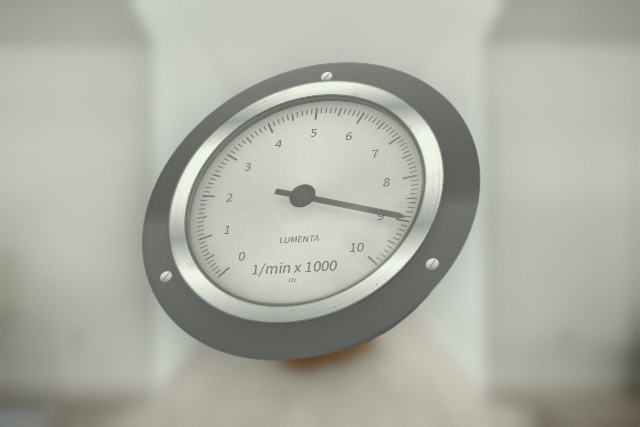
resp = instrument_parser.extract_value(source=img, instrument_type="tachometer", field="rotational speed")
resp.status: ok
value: 9000 rpm
